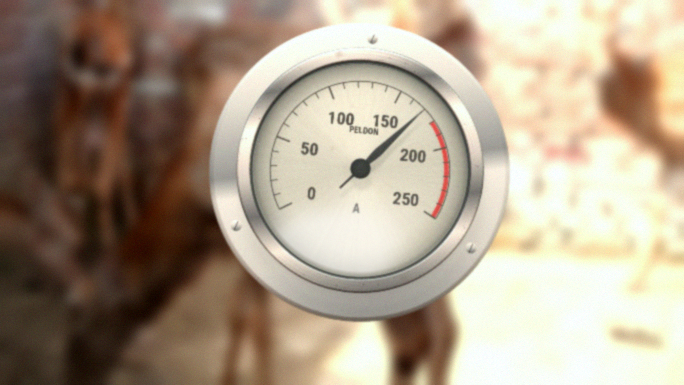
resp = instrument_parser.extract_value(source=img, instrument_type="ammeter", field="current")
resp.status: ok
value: 170 A
